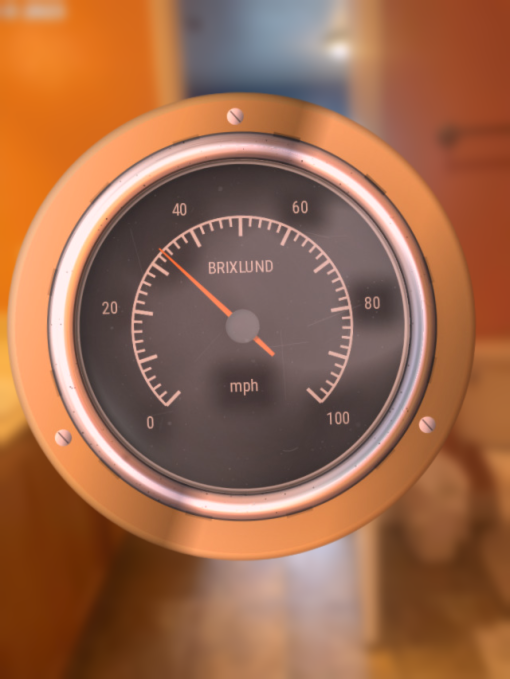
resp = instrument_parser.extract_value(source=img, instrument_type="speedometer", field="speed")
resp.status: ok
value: 33 mph
